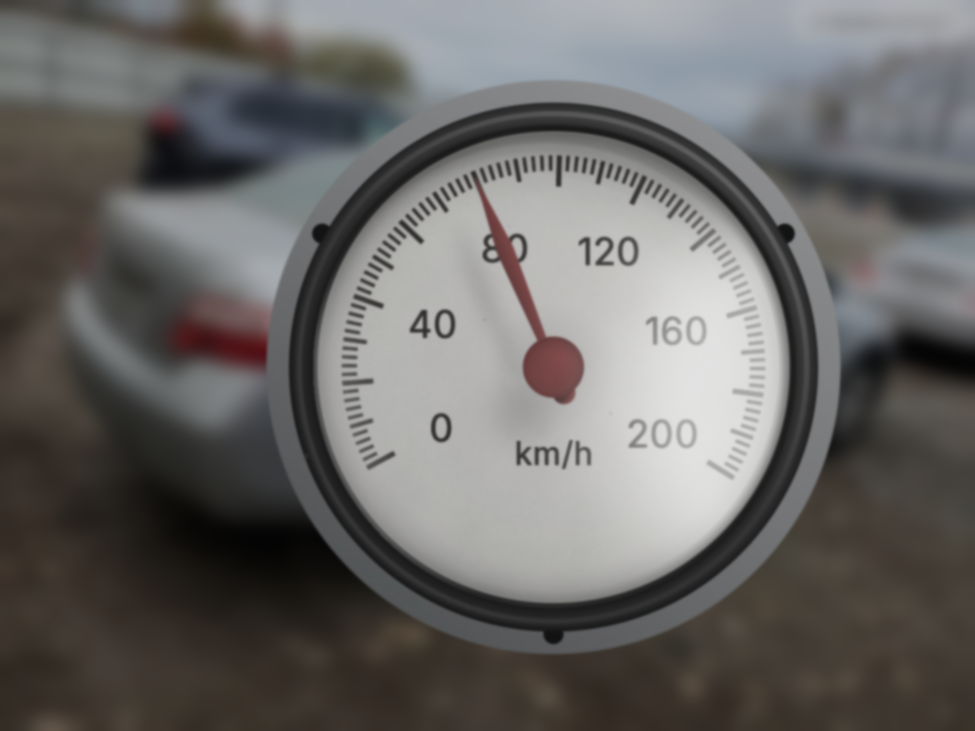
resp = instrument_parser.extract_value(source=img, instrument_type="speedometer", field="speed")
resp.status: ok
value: 80 km/h
